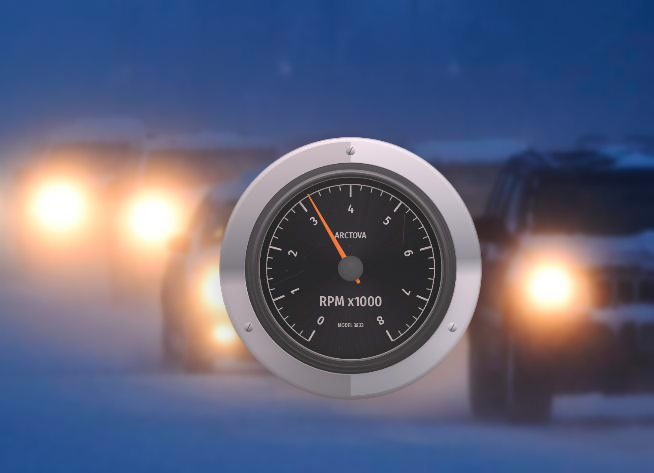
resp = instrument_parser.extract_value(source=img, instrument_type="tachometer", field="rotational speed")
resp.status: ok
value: 3200 rpm
